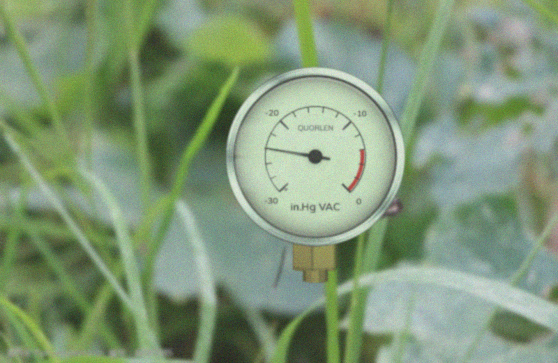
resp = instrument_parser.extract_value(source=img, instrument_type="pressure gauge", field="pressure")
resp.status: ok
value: -24 inHg
